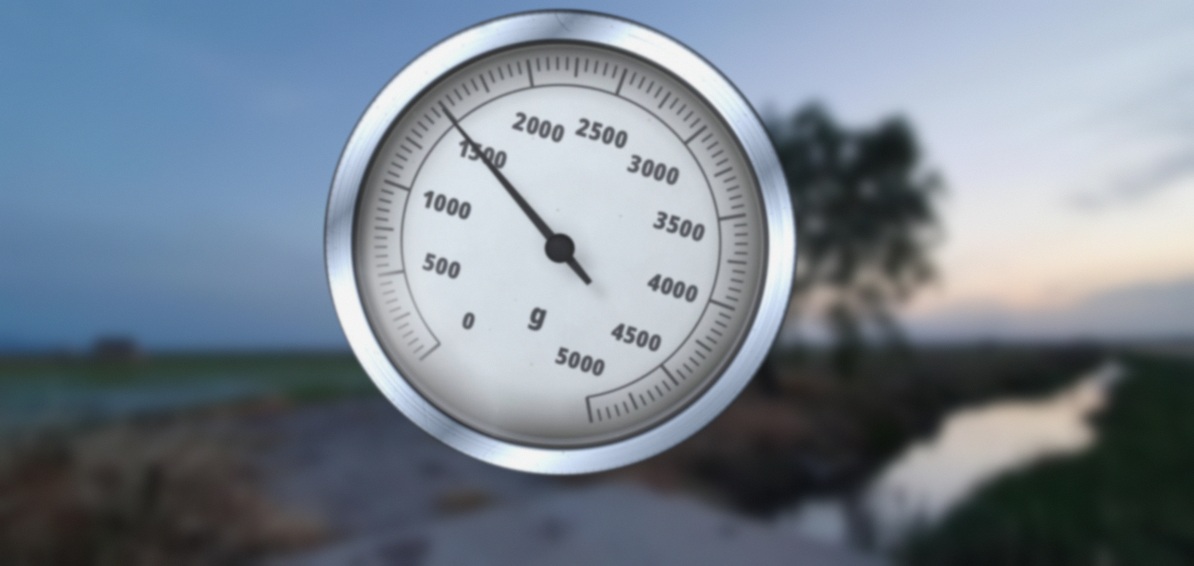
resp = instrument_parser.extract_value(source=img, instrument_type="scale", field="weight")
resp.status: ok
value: 1500 g
